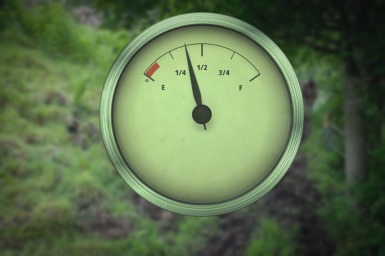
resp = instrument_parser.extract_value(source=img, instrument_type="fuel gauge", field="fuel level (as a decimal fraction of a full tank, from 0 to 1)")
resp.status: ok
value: 0.375
